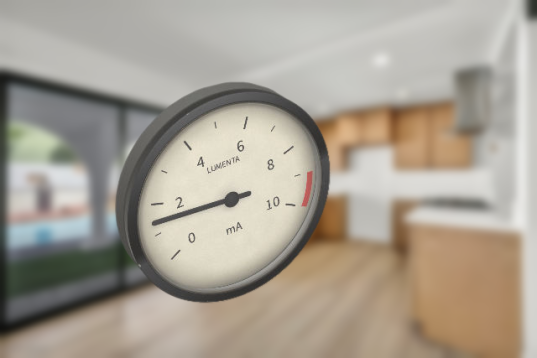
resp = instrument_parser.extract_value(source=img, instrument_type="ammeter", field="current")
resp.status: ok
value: 1.5 mA
